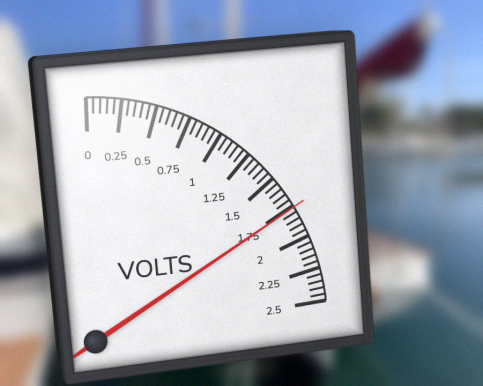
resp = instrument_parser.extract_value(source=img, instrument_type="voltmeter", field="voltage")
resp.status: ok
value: 1.75 V
